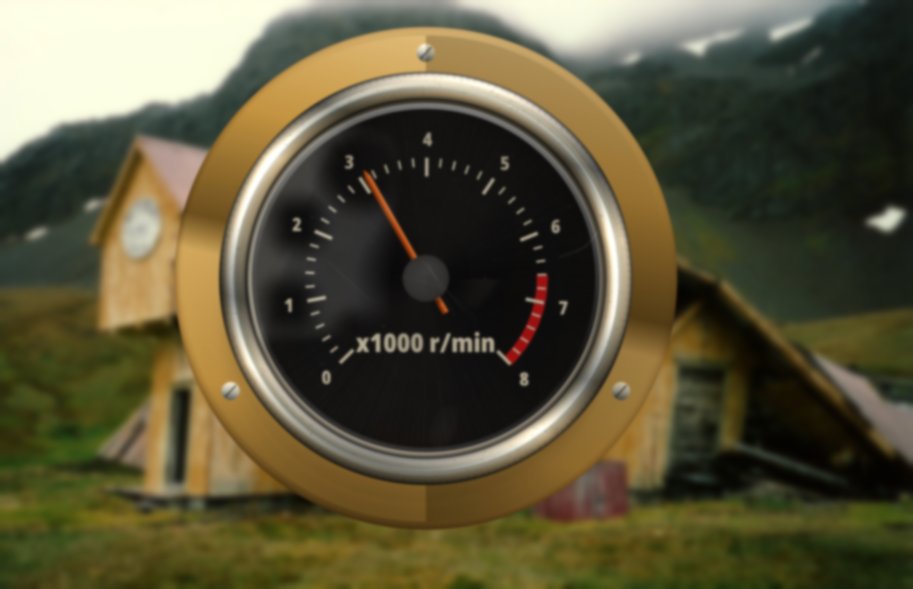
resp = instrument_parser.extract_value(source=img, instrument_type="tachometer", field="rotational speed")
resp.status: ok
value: 3100 rpm
